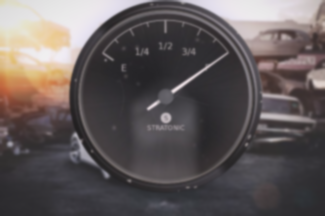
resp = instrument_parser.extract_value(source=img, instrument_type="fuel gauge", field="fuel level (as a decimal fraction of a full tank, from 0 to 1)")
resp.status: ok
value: 1
